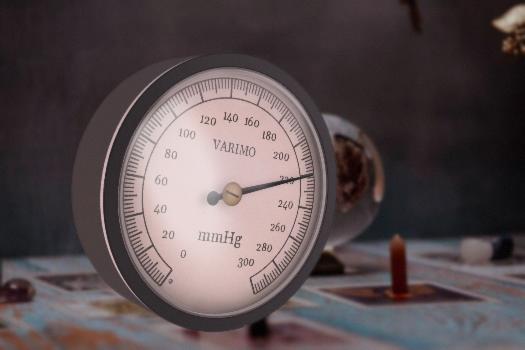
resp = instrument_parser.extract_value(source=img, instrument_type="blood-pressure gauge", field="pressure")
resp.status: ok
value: 220 mmHg
